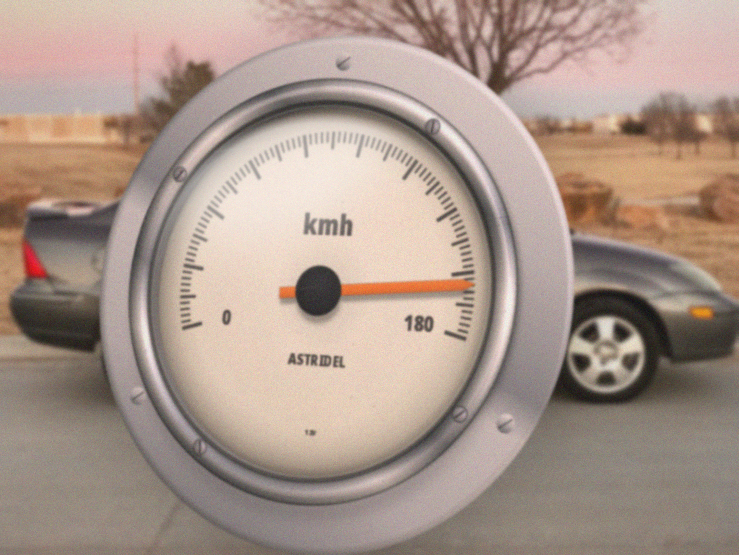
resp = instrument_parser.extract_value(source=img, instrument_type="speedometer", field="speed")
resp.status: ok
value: 164 km/h
